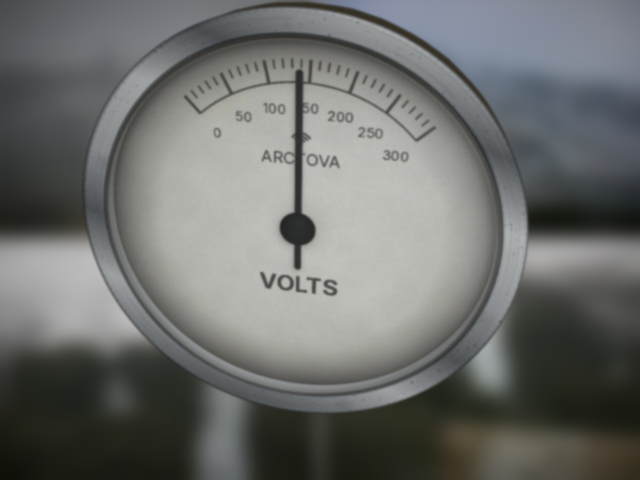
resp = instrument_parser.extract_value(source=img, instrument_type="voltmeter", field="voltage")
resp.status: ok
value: 140 V
